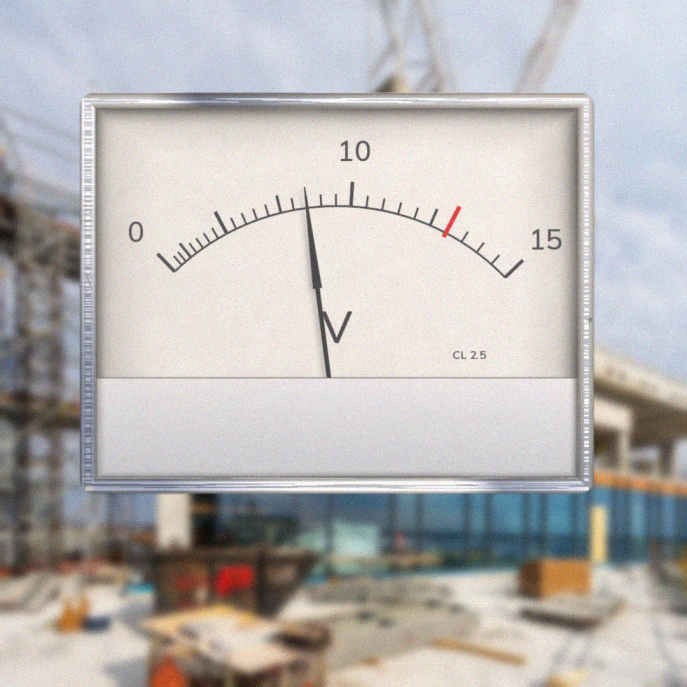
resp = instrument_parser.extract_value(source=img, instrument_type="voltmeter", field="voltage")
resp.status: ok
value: 8.5 V
